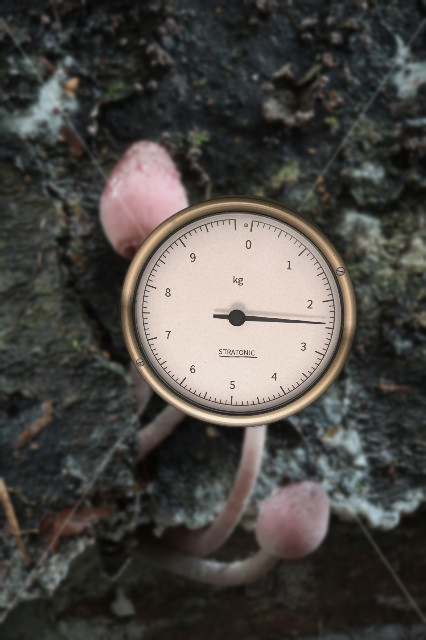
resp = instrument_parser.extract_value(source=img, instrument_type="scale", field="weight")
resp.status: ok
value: 2.4 kg
